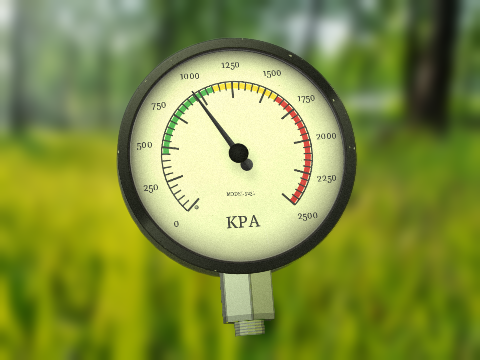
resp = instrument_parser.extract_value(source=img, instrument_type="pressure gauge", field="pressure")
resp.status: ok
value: 950 kPa
